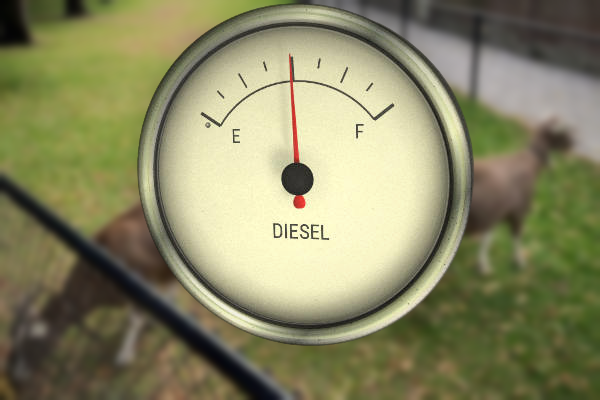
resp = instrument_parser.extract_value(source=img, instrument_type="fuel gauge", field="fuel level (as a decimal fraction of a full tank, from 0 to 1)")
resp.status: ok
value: 0.5
